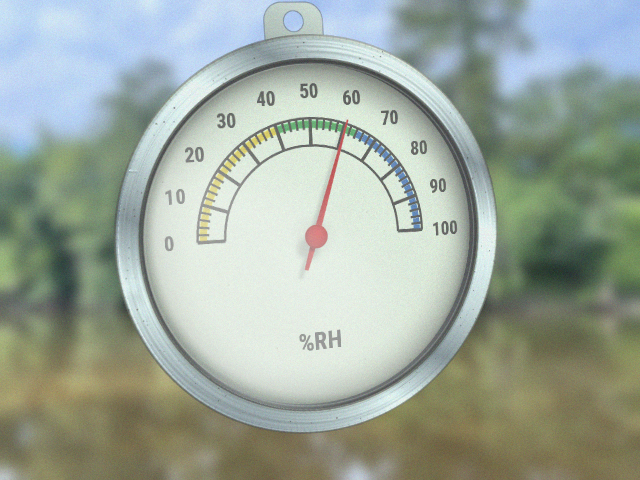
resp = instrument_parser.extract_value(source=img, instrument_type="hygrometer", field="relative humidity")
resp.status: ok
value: 60 %
